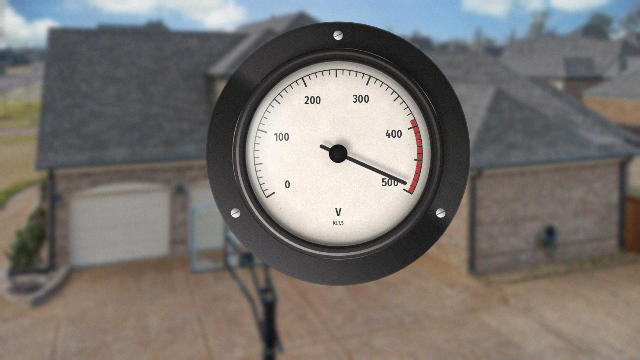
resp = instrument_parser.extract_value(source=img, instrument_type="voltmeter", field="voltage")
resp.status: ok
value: 490 V
